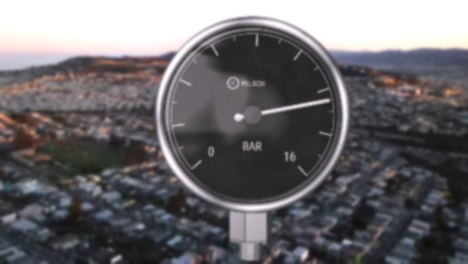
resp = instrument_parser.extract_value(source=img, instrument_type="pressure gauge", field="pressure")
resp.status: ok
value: 12.5 bar
